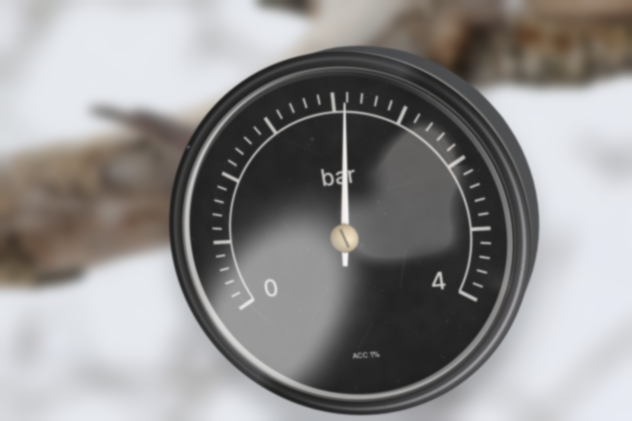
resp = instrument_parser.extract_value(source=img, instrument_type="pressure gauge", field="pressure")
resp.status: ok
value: 2.1 bar
